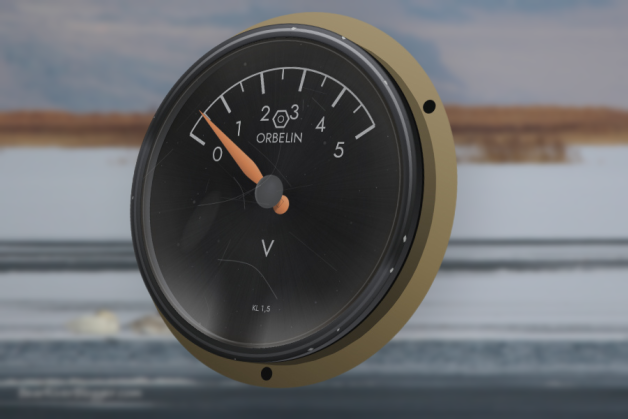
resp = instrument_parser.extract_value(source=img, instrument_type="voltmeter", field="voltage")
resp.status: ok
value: 0.5 V
